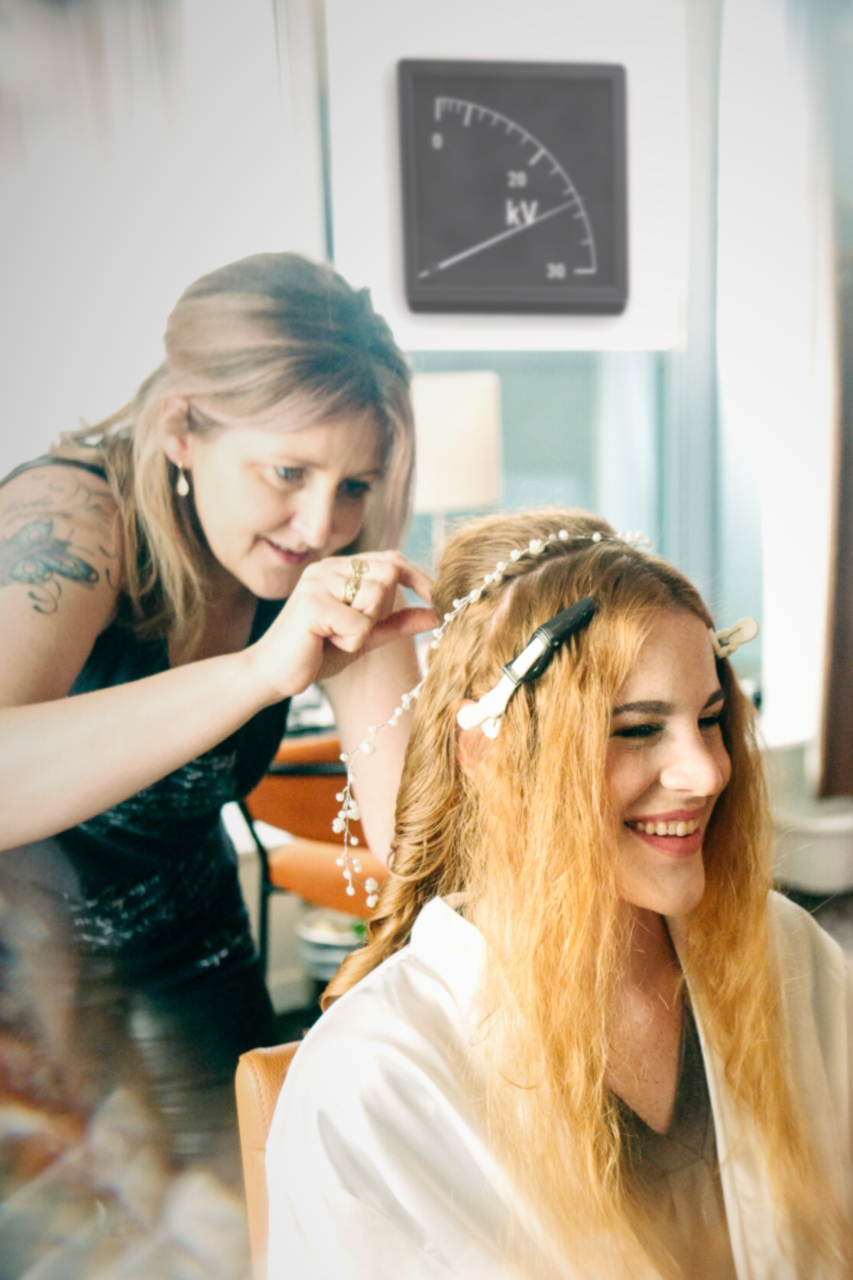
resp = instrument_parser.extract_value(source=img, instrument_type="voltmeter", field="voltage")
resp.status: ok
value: 25 kV
